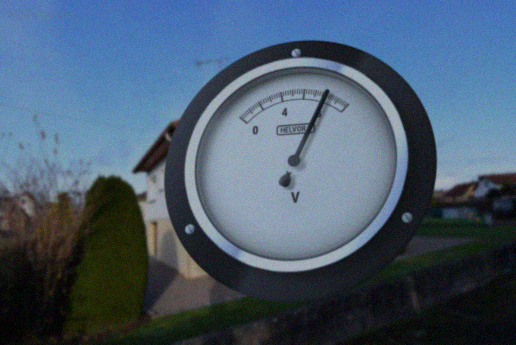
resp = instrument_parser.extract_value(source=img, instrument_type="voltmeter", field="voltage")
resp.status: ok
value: 8 V
